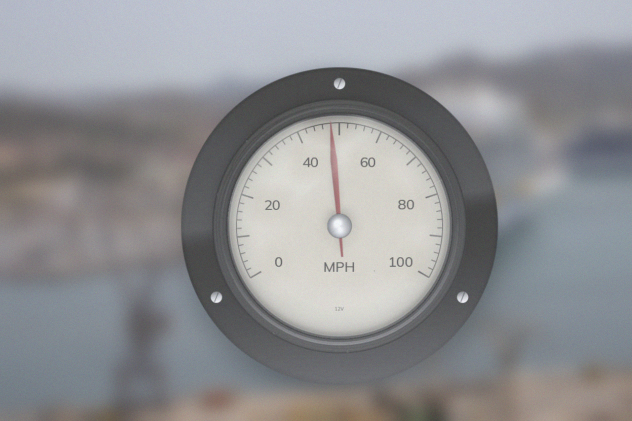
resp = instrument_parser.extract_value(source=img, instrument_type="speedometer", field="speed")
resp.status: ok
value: 48 mph
